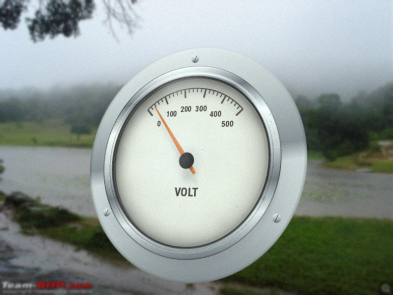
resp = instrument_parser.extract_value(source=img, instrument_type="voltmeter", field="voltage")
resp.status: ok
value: 40 V
